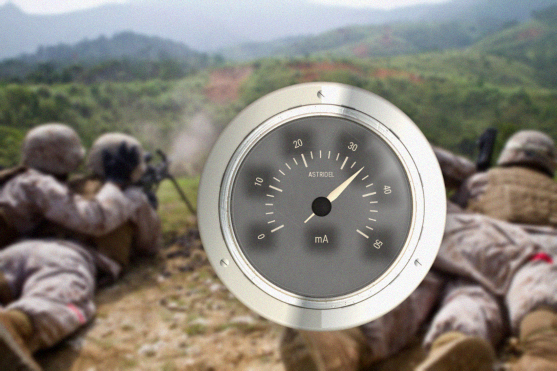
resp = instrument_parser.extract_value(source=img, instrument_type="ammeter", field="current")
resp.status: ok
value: 34 mA
